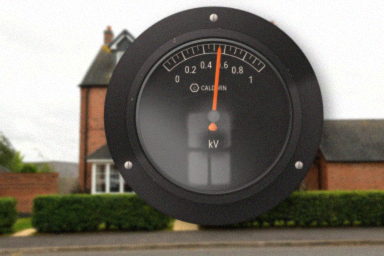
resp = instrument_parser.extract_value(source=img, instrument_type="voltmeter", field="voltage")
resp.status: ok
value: 0.55 kV
